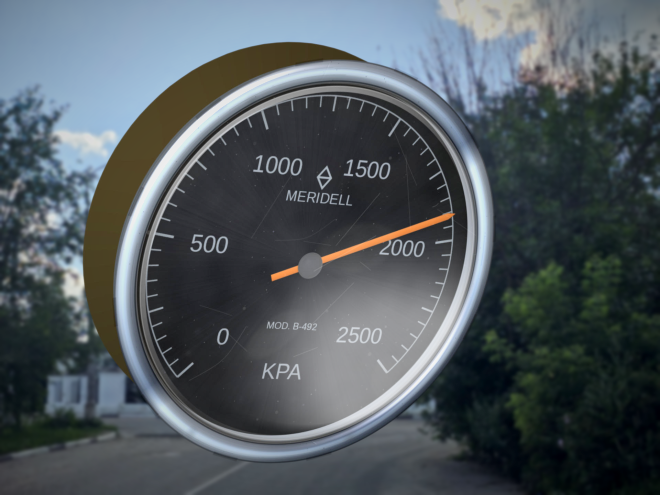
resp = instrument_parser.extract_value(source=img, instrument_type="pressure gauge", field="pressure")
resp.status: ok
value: 1900 kPa
